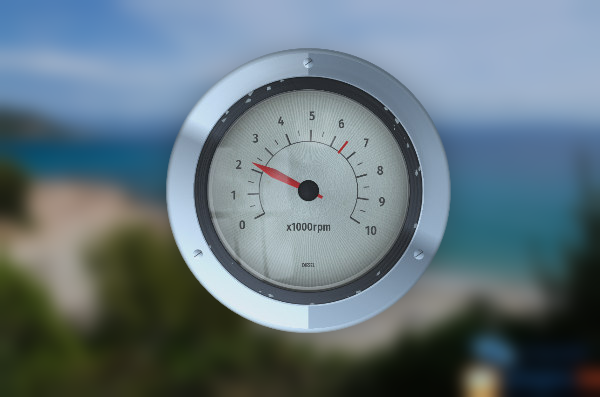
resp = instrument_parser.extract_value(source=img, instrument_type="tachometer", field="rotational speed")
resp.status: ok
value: 2250 rpm
